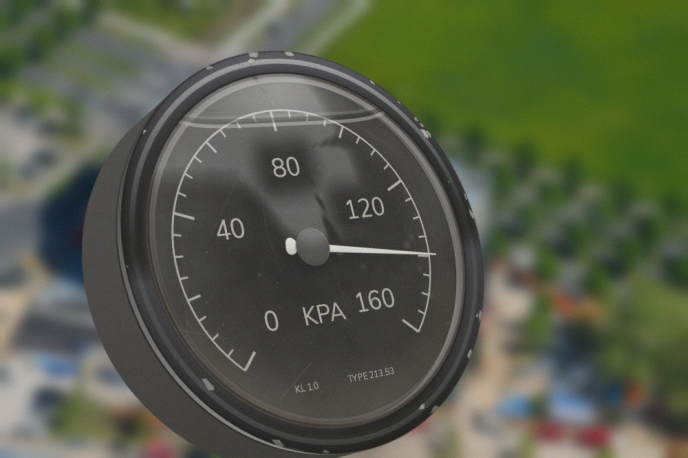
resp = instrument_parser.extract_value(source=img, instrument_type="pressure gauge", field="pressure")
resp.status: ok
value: 140 kPa
